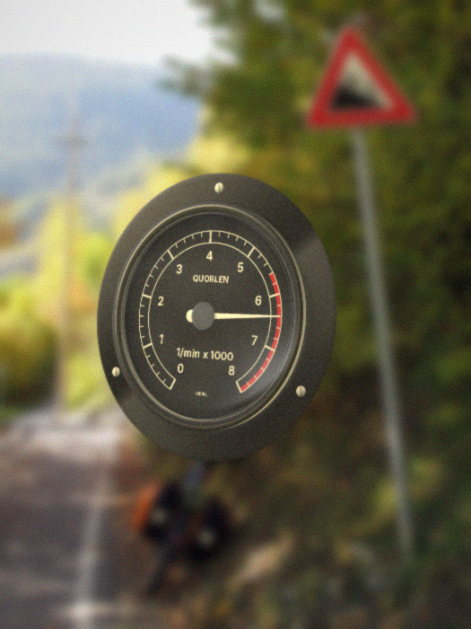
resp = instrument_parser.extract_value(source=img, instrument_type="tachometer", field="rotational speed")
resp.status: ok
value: 6400 rpm
